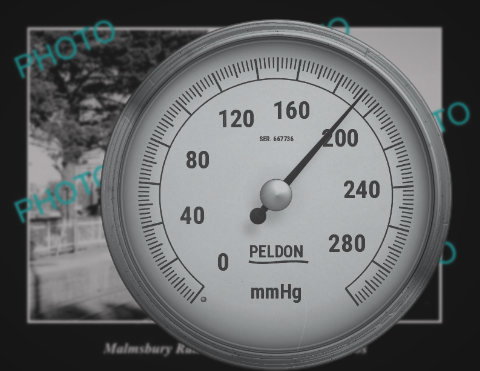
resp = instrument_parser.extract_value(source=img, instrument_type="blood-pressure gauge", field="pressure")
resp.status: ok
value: 192 mmHg
